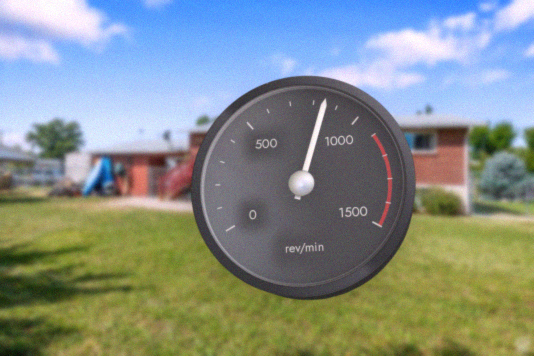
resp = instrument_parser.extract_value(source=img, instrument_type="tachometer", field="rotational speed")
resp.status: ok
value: 850 rpm
